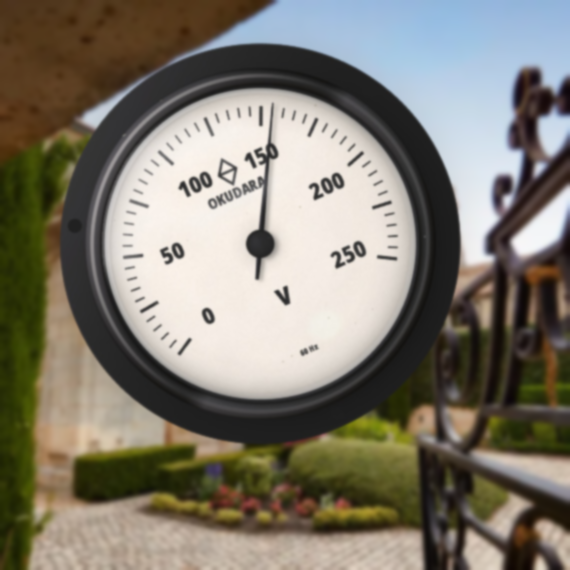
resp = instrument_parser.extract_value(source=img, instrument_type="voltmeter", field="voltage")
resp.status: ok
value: 155 V
